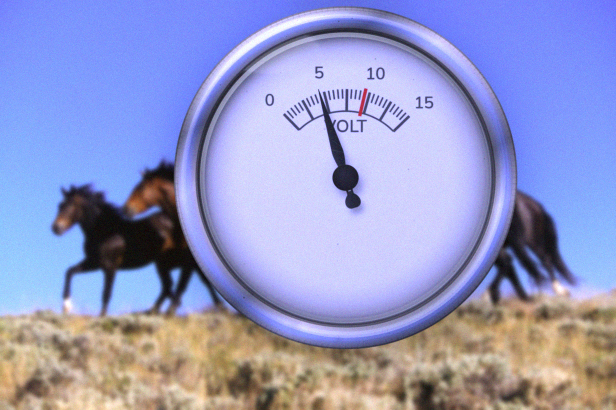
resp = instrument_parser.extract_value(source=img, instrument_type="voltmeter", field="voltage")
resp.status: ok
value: 4.5 V
